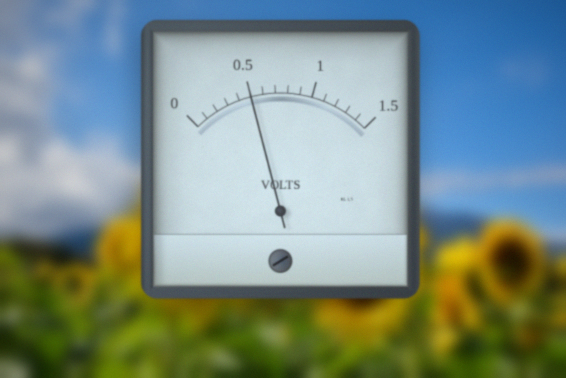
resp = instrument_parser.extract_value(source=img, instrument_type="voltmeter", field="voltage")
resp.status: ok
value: 0.5 V
